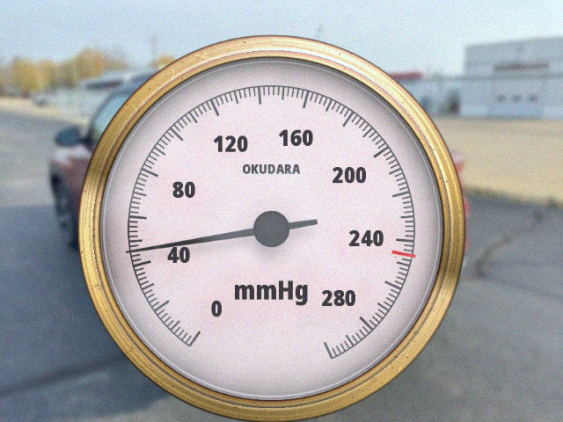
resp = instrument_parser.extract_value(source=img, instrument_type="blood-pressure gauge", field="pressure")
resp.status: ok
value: 46 mmHg
